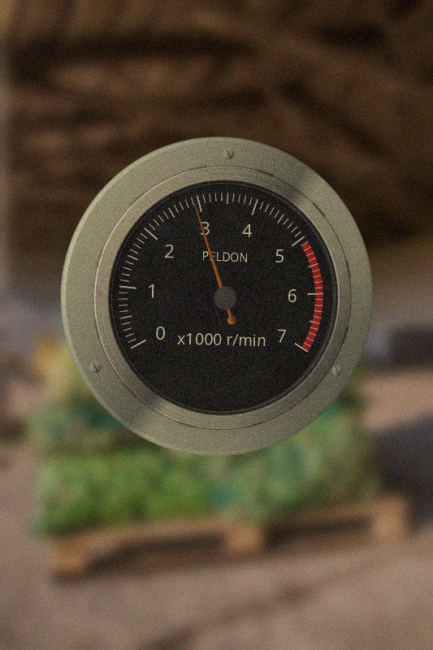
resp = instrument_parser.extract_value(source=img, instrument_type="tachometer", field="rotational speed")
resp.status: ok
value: 2900 rpm
